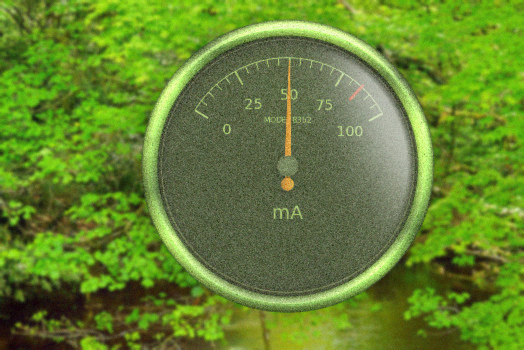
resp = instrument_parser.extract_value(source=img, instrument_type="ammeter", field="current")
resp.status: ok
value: 50 mA
